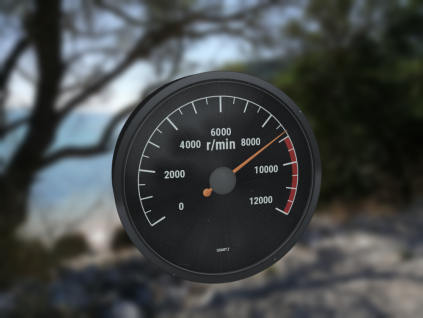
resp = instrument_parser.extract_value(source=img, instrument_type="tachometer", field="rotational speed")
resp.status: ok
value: 8750 rpm
